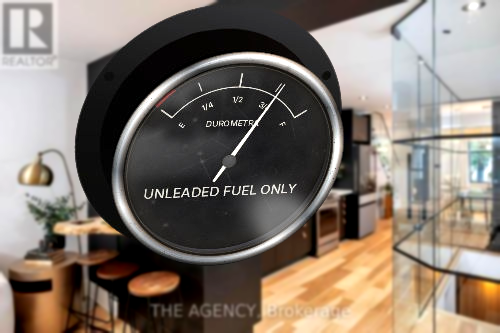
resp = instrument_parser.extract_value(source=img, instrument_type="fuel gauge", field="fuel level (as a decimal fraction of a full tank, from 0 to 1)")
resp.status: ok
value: 0.75
